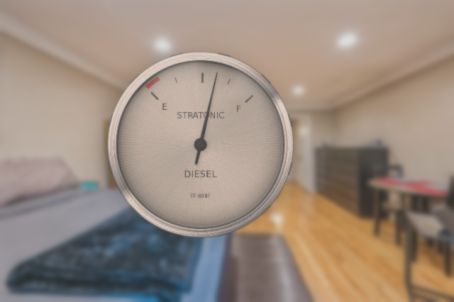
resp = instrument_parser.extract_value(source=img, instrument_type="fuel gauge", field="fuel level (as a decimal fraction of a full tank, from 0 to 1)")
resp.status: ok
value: 0.625
